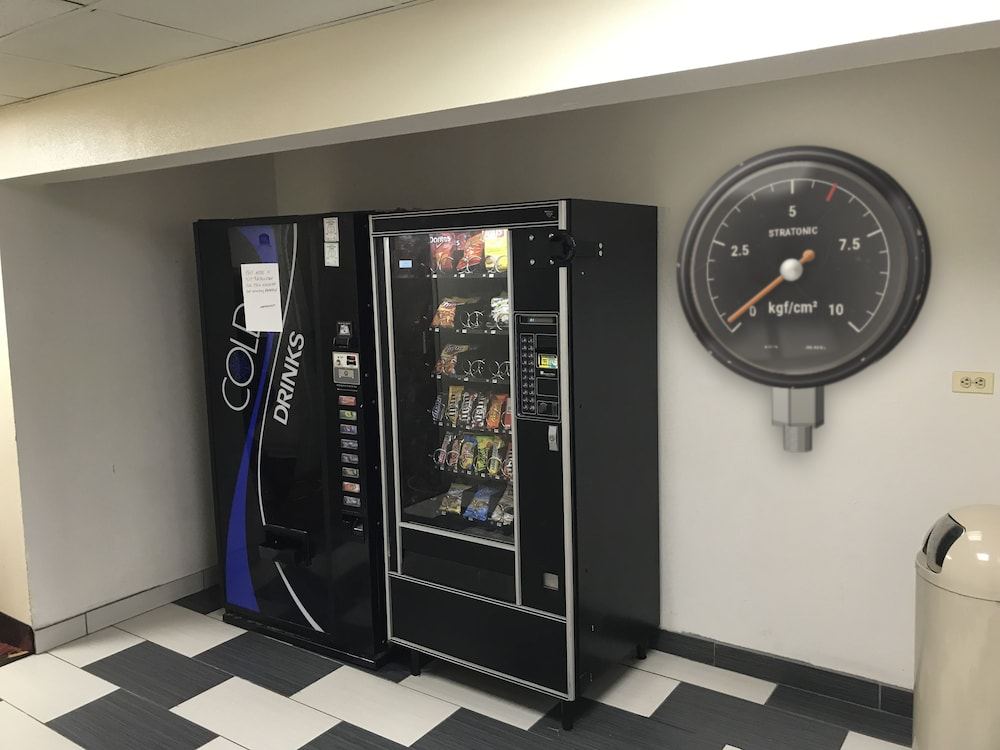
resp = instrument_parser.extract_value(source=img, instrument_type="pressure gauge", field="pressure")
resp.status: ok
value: 0.25 kg/cm²
